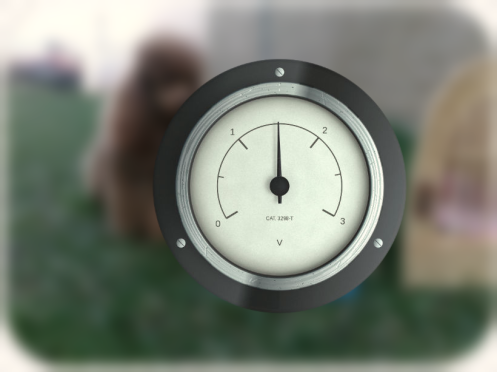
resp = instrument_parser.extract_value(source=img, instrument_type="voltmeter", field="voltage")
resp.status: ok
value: 1.5 V
